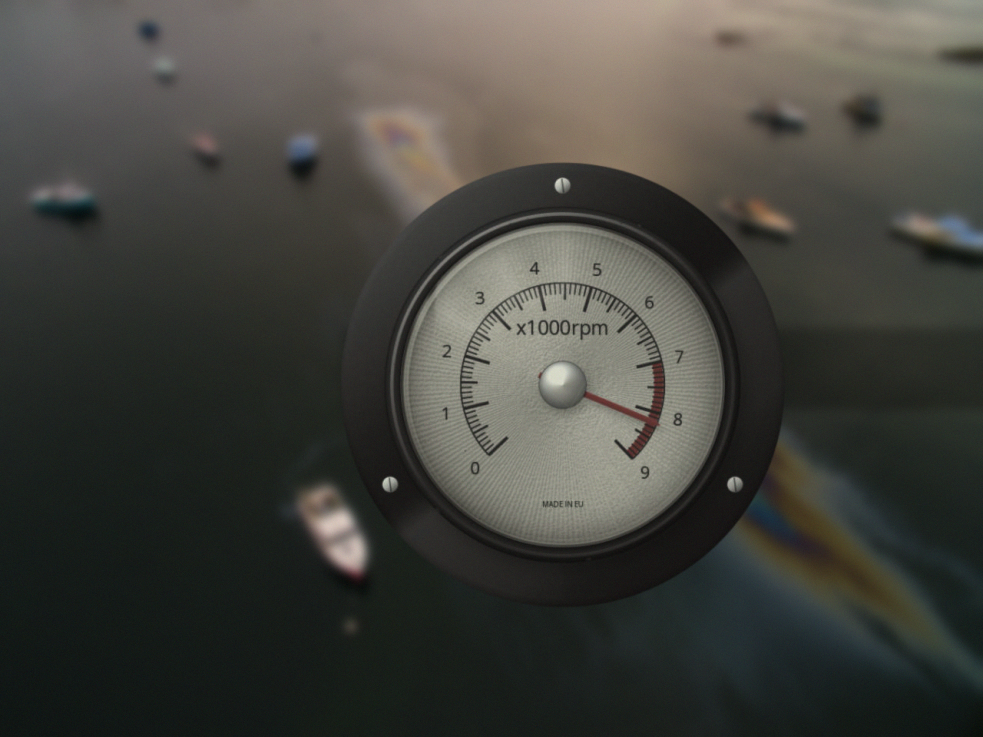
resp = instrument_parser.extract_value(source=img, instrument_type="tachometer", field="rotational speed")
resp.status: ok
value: 8200 rpm
